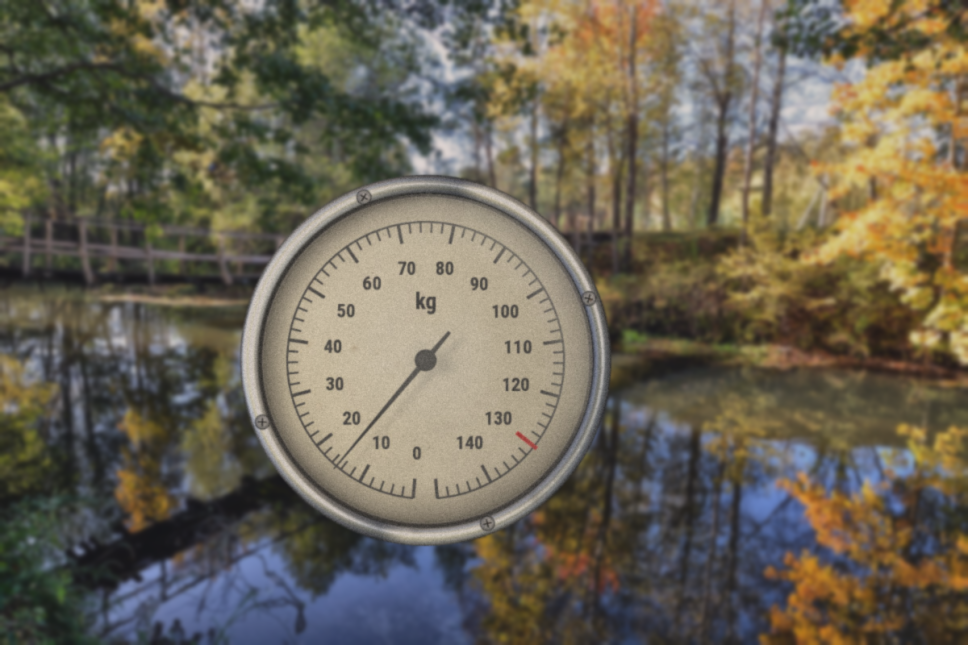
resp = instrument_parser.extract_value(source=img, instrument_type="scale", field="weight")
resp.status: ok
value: 15 kg
